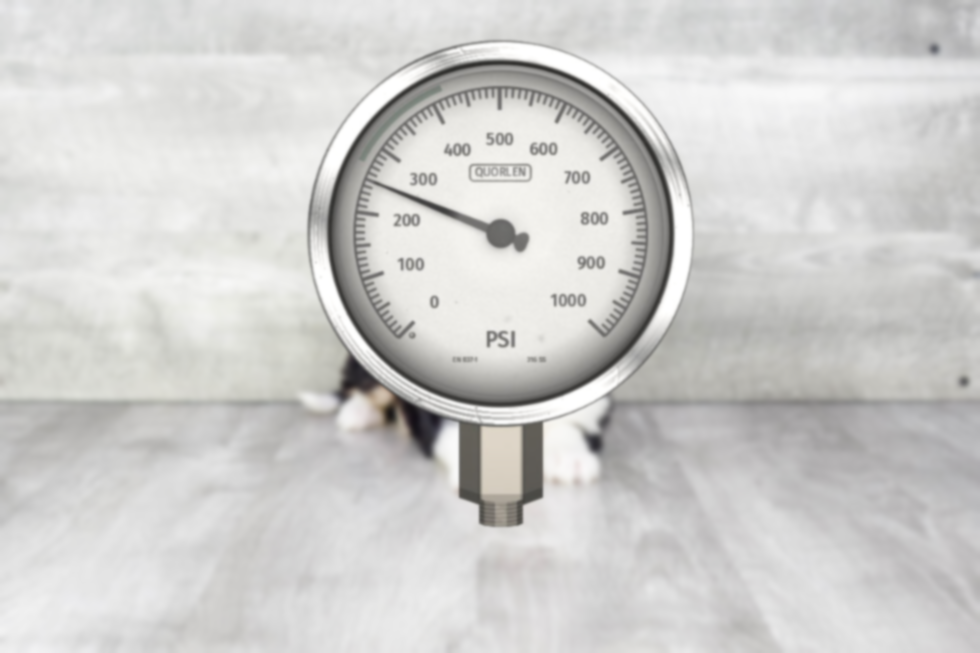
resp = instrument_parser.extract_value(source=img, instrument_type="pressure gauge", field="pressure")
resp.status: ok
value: 250 psi
